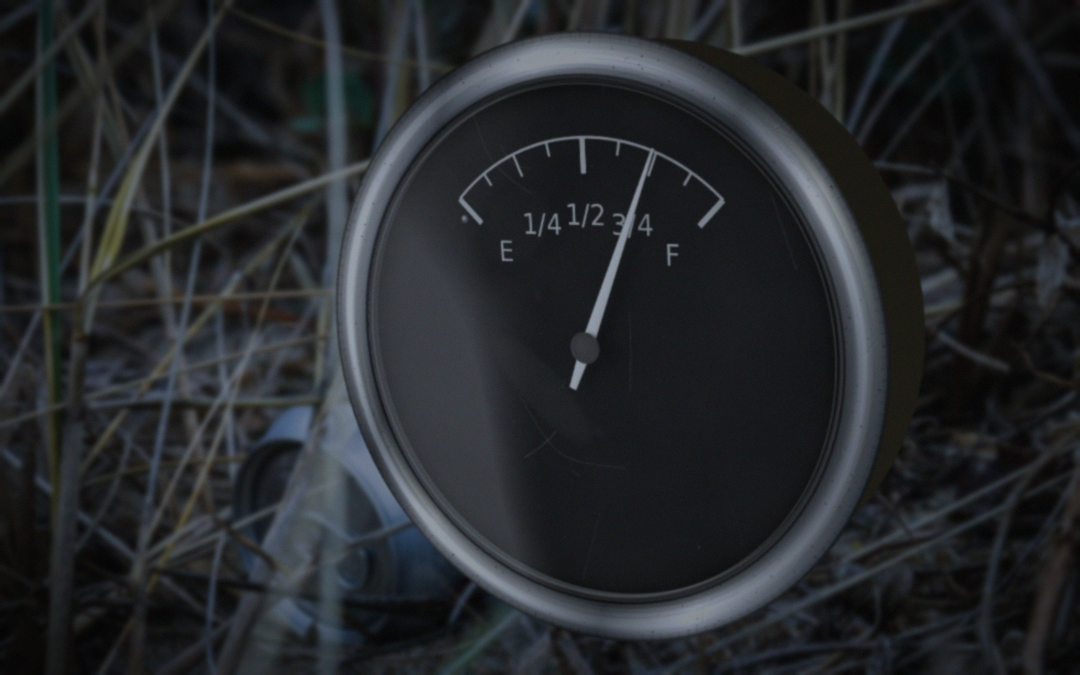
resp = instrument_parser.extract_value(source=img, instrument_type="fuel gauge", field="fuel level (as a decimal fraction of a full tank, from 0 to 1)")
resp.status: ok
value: 0.75
